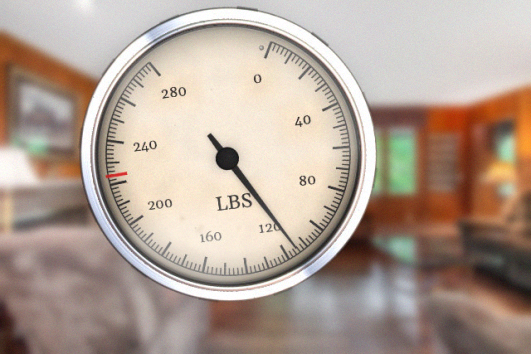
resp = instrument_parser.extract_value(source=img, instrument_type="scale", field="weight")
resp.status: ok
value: 114 lb
